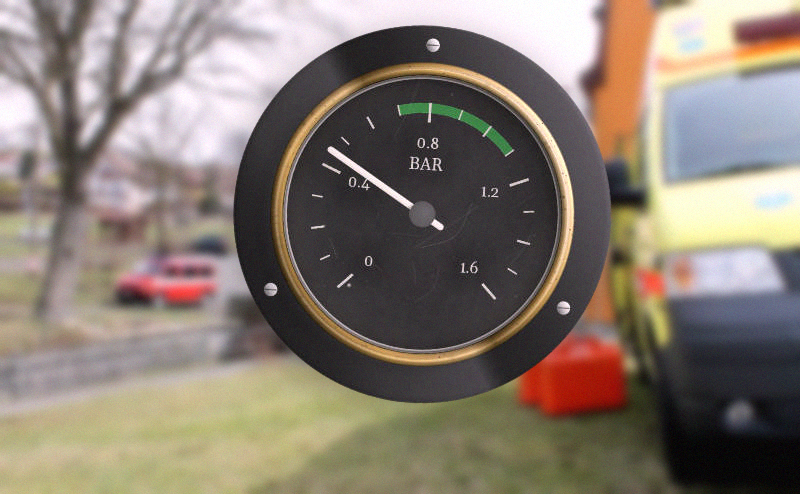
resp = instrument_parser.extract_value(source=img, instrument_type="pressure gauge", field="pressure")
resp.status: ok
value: 0.45 bar
